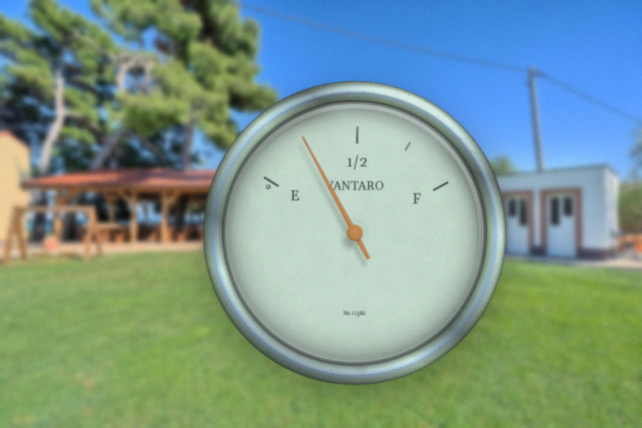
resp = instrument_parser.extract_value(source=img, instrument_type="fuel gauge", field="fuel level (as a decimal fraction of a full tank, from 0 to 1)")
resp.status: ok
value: 0.25
